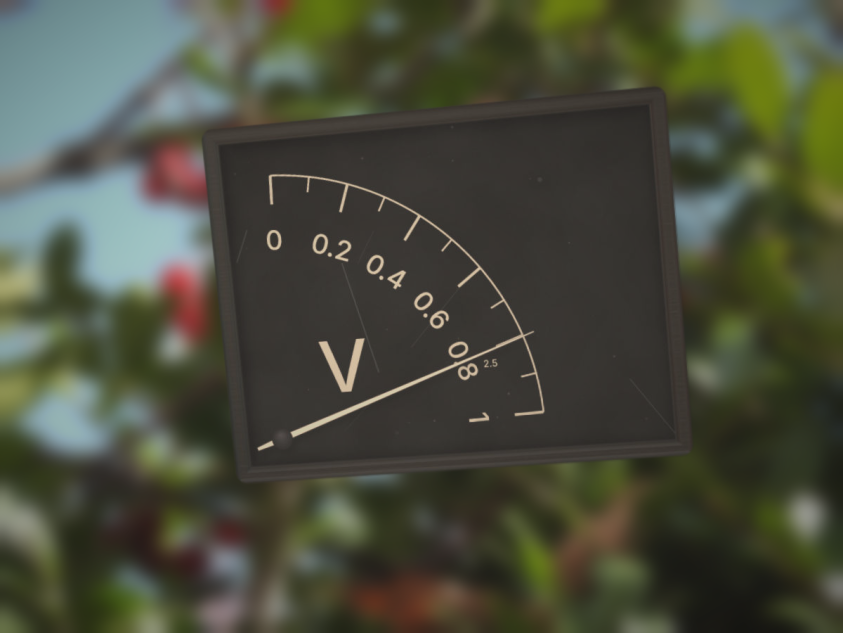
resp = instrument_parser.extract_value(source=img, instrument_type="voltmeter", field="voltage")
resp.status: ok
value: 0.8 V
